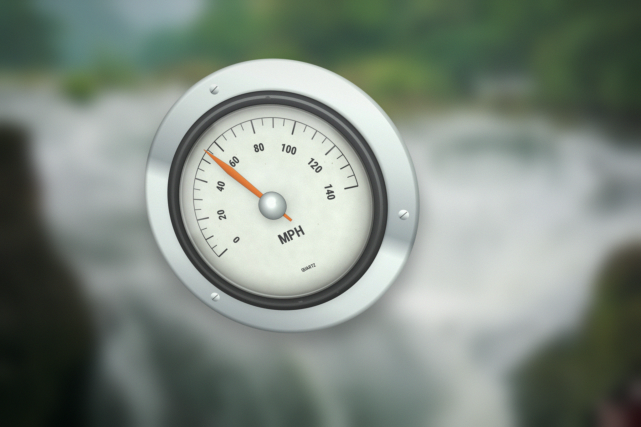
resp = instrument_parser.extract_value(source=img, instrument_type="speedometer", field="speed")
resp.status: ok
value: 55 mph
